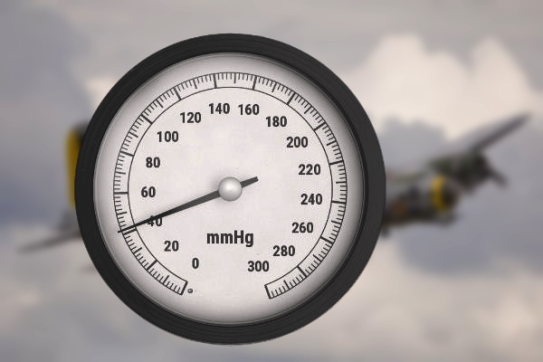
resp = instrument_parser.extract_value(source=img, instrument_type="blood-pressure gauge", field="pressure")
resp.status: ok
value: 42 mmHg
